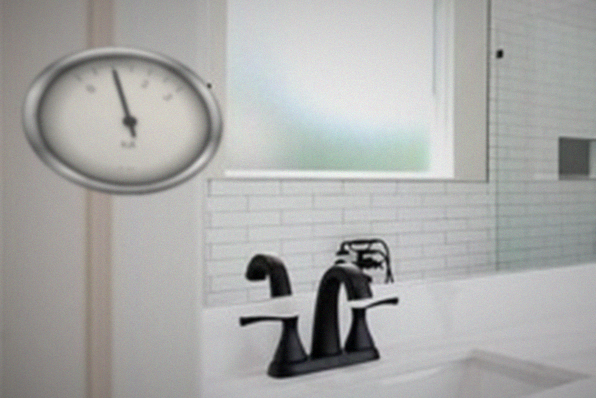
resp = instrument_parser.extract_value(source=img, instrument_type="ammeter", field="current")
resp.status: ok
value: 1 kA
